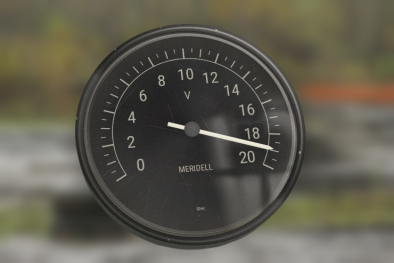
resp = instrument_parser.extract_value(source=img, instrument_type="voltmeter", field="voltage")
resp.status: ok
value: 19 V
